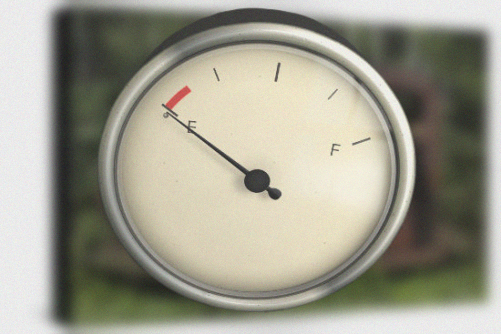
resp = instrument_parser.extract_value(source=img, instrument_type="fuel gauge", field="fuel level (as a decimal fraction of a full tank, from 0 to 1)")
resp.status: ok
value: 0
